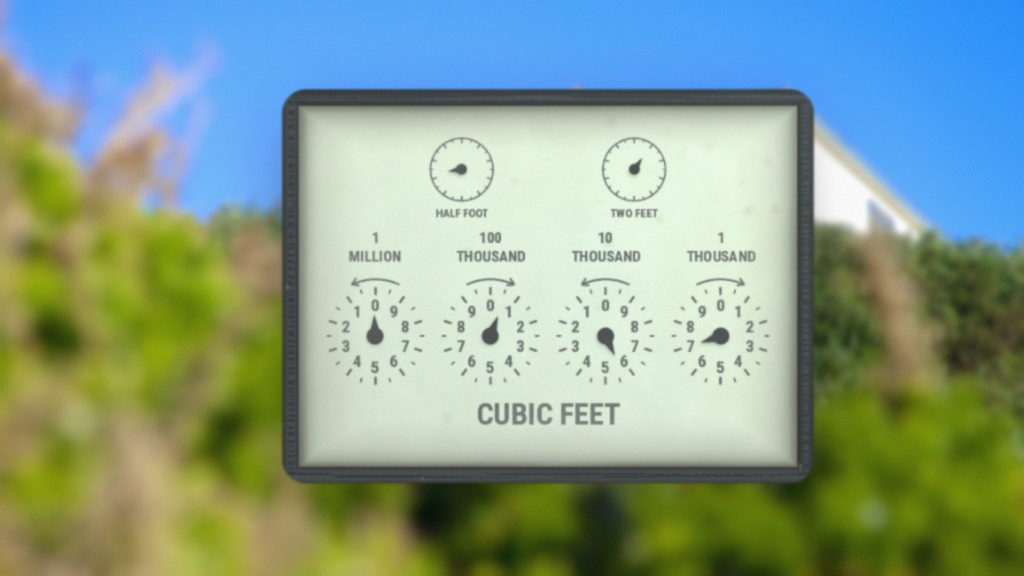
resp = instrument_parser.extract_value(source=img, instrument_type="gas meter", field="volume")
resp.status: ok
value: 5700 ft³
